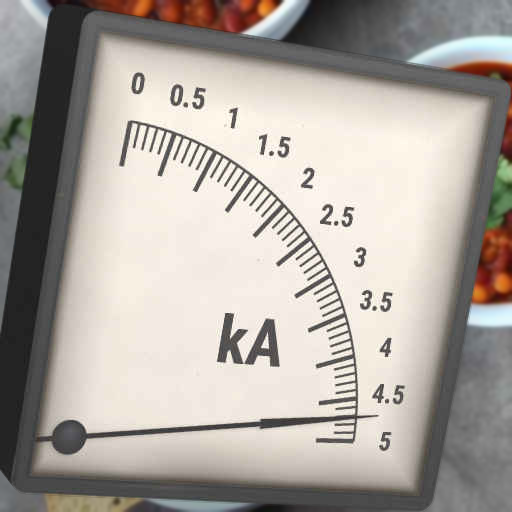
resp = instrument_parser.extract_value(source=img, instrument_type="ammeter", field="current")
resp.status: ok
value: 4.7 kA
